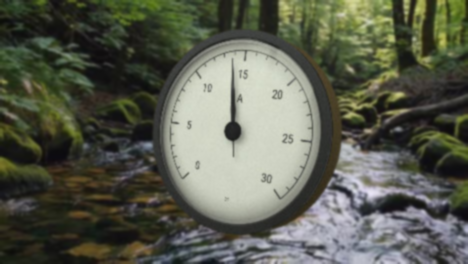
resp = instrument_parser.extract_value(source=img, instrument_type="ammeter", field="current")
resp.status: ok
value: 14 A
